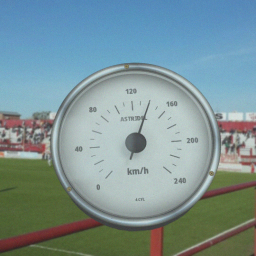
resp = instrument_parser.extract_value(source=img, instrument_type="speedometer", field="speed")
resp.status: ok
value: 140 km/h
